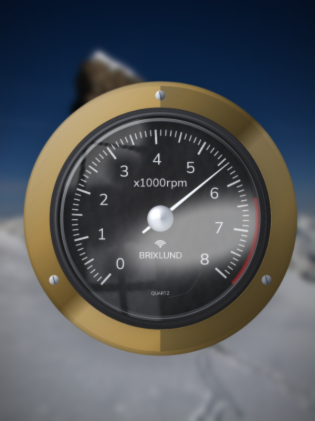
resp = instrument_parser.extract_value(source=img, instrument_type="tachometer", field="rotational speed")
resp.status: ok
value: 5600 rpm
